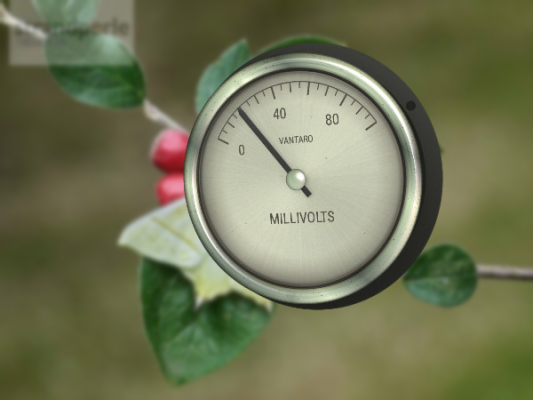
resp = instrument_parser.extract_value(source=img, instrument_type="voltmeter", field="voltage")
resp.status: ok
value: 20 mV
